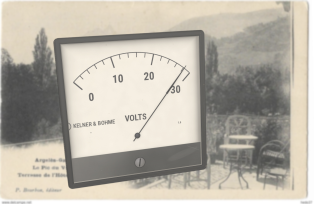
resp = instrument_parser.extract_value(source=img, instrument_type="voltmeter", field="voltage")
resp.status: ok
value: 28 V
